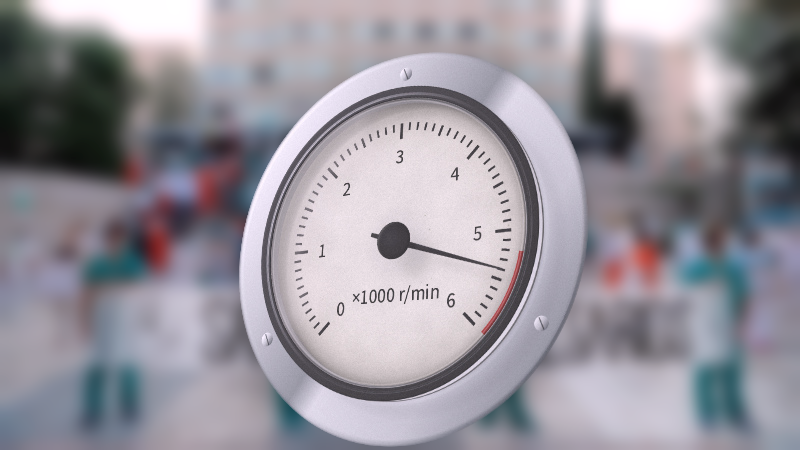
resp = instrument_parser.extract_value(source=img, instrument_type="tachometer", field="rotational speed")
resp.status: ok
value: 5400 rpm
